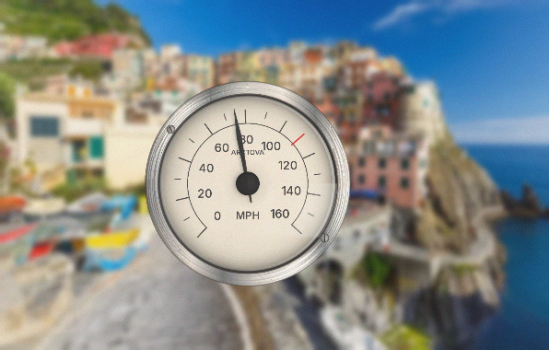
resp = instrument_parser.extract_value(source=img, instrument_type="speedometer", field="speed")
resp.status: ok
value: 75 mph
